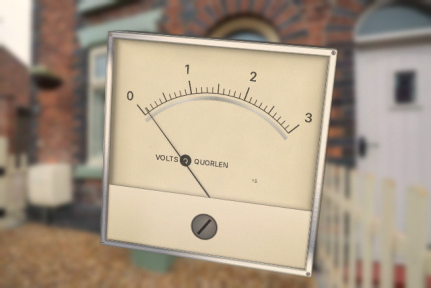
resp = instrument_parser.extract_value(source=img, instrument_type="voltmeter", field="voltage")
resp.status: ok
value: 0.1 V
